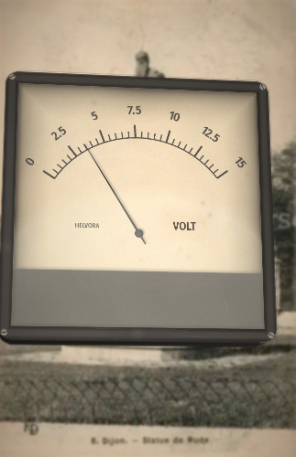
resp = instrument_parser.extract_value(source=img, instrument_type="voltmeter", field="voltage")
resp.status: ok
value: 3.5 V
